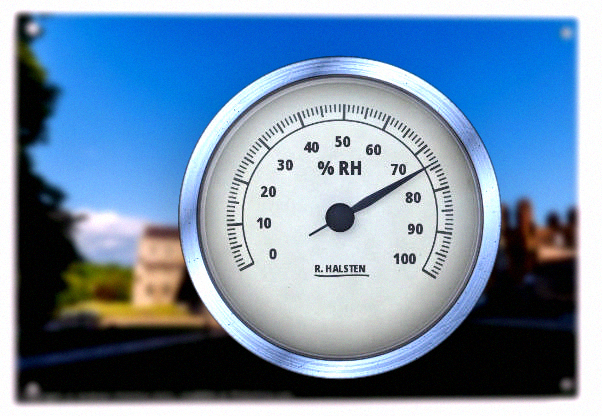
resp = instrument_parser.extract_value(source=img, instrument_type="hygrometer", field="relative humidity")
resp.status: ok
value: 74 %
